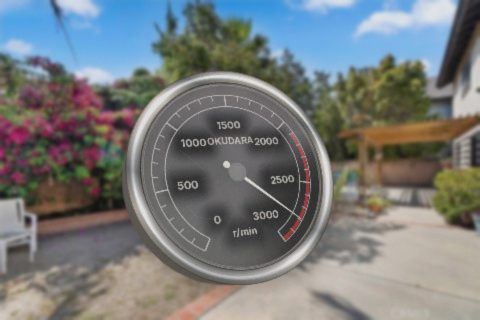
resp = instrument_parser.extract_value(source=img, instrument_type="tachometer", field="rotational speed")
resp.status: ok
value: 2800 rpm
